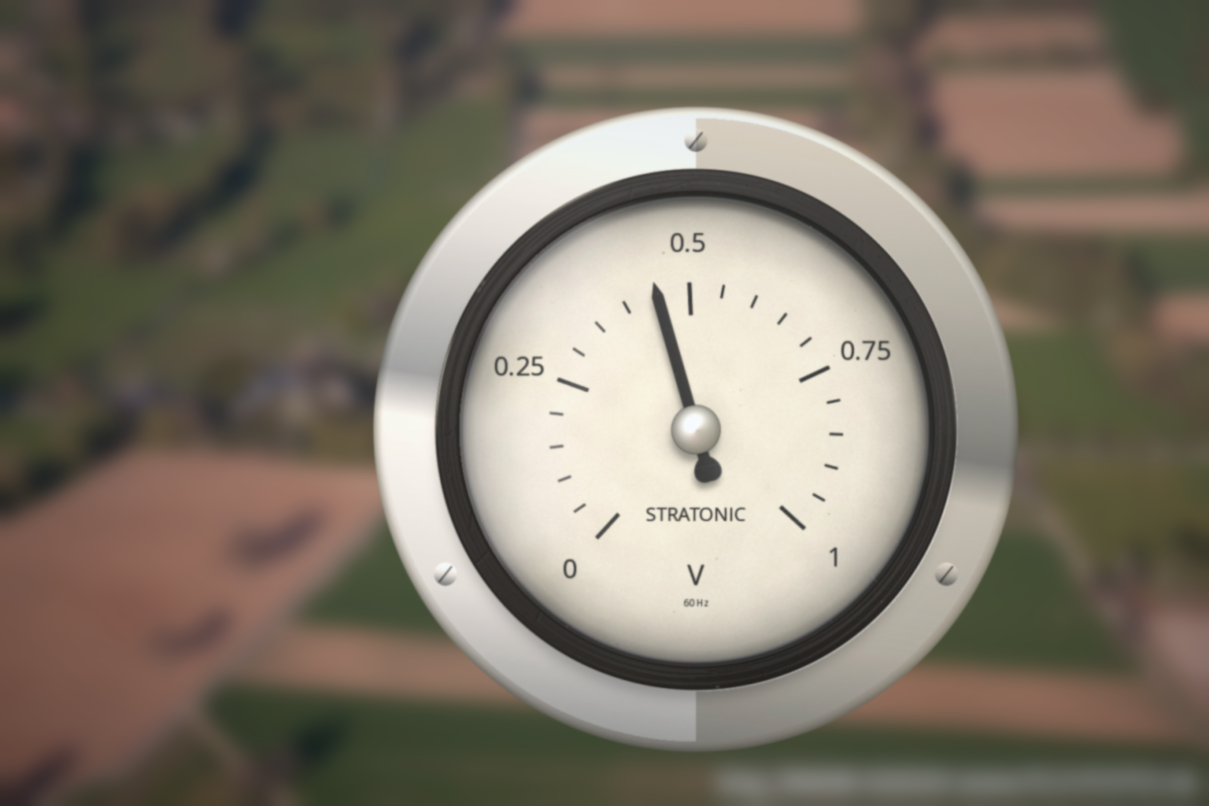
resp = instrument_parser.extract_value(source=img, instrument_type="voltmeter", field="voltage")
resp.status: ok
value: 0.45 V
